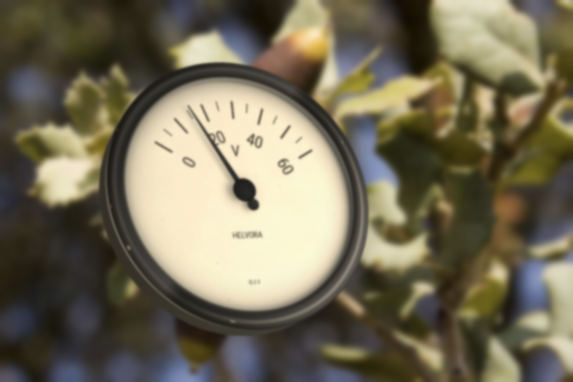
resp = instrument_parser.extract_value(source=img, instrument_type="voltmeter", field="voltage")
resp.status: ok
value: 15 V
